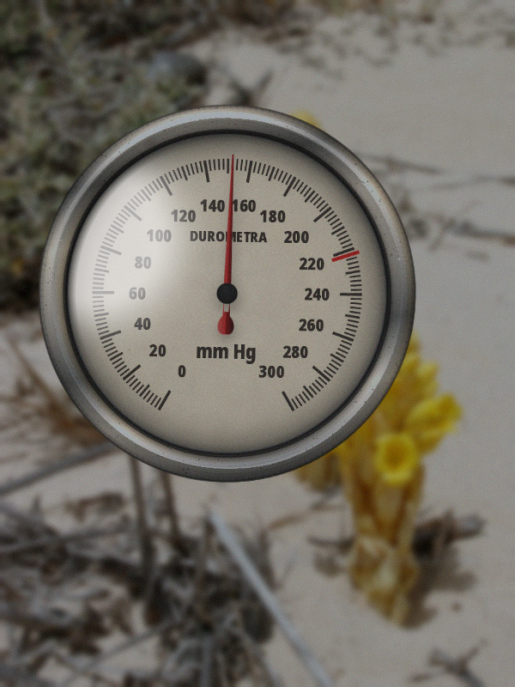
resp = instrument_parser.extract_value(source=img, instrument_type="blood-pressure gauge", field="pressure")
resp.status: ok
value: 152 mmHg
